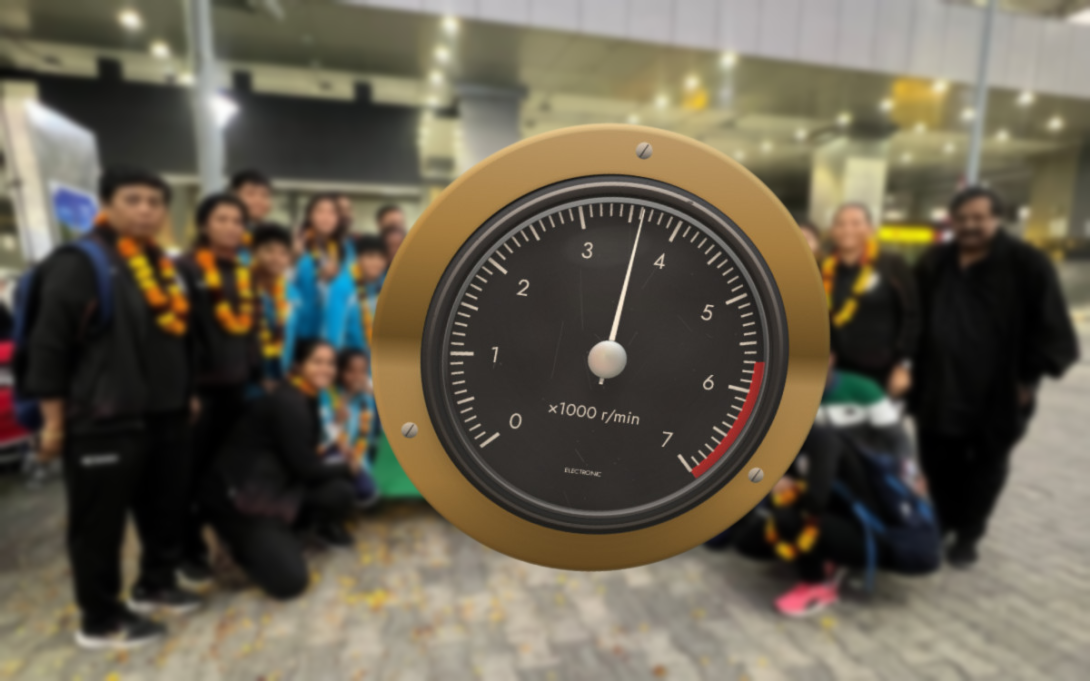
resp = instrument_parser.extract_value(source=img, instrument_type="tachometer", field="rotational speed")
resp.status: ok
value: 3600 rpm
